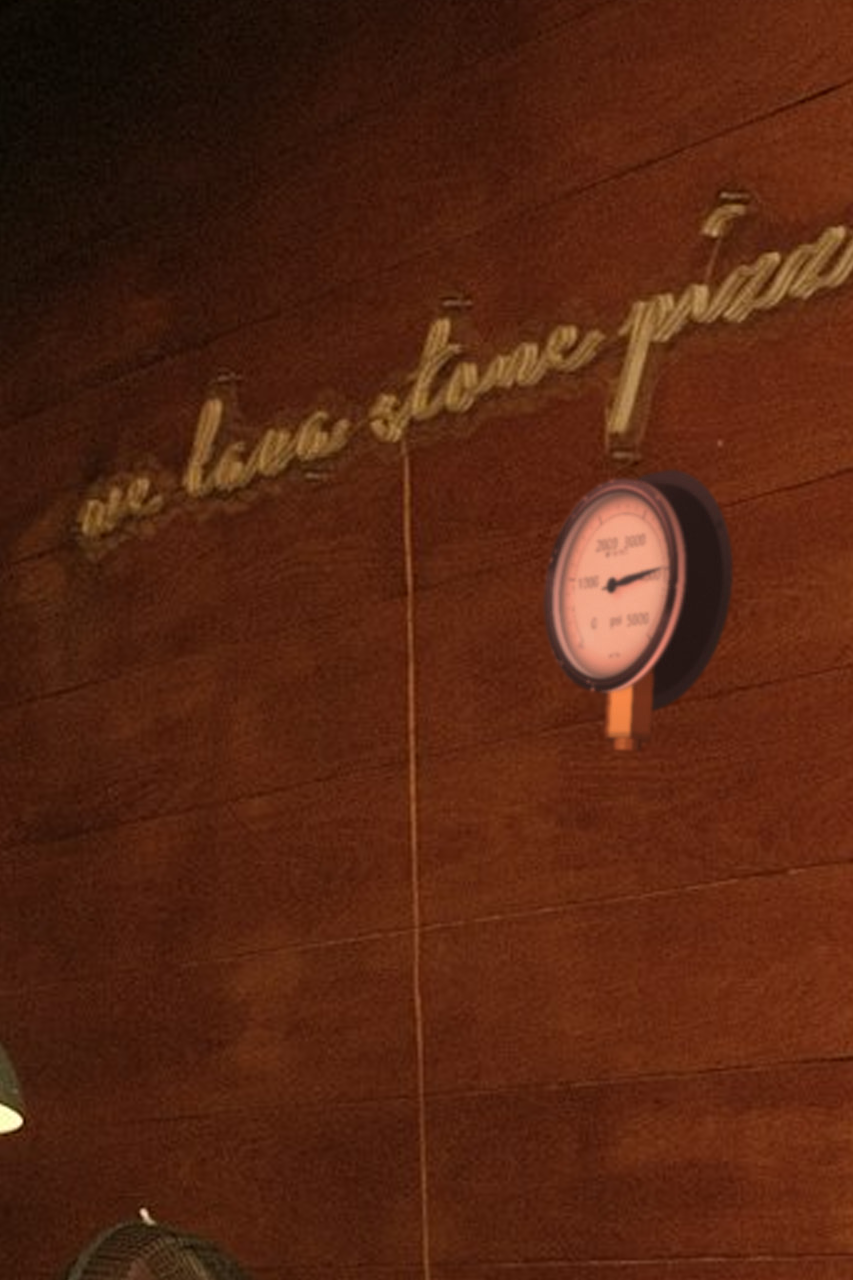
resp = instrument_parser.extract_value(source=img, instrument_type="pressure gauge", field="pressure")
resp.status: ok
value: 4000 psi
